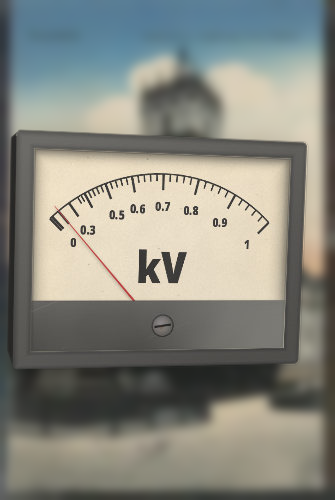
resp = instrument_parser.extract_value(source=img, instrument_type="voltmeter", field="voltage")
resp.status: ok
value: 0.2 kV
